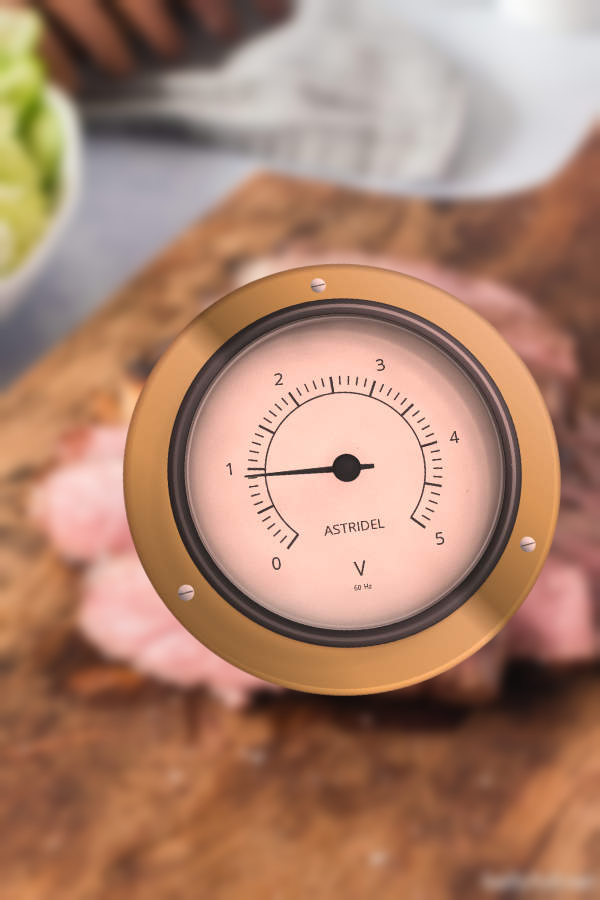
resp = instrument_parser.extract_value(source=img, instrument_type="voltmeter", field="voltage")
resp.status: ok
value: 0.9 V
